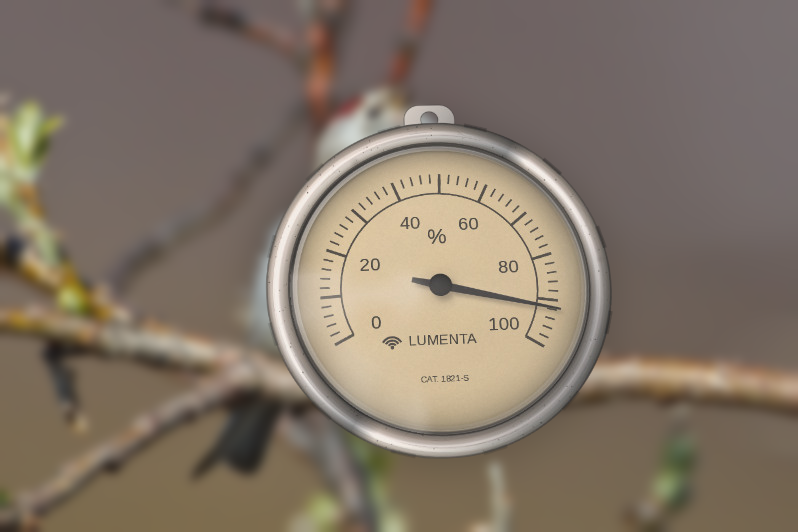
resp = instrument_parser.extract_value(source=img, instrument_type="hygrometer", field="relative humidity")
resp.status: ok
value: 92 %
